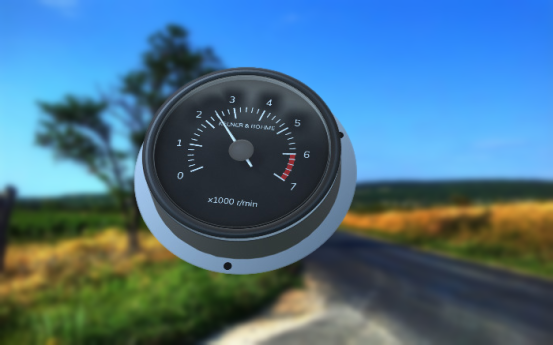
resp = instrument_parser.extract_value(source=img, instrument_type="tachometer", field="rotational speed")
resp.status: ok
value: 2400 rpm
